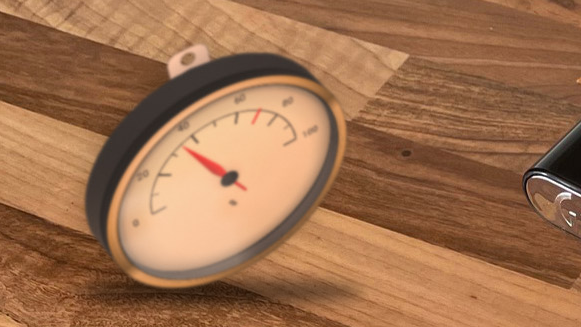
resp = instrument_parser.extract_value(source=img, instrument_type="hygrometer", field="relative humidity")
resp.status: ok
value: 35 %
